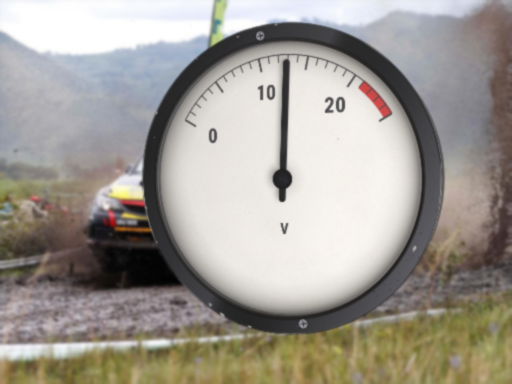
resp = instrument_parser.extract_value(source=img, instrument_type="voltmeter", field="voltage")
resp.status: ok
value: 13 V
